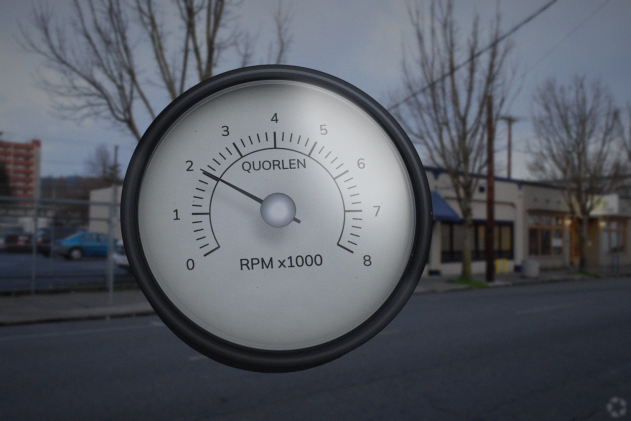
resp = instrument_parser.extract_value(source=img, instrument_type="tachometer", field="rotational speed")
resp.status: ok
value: 2000 rpm
